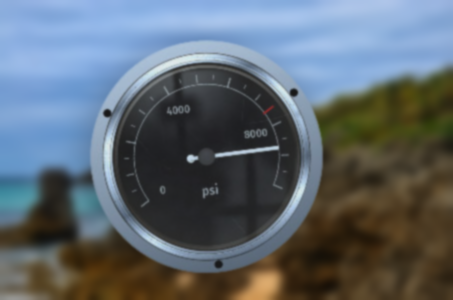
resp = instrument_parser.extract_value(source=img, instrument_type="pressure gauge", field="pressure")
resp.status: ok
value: 8750 psi
